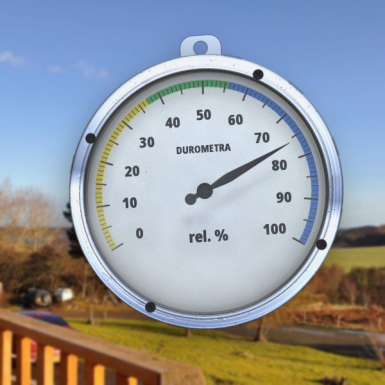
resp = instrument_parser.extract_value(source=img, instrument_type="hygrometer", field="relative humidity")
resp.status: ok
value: 76 %
